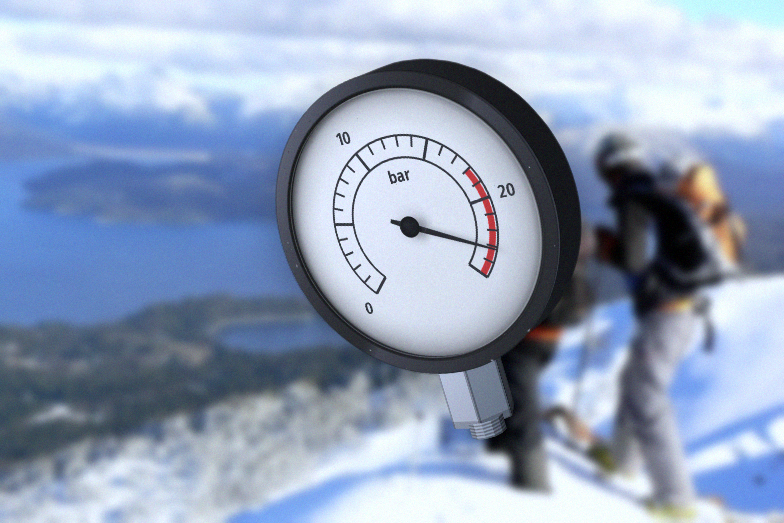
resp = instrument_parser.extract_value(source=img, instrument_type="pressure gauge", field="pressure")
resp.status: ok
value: 23 bar
